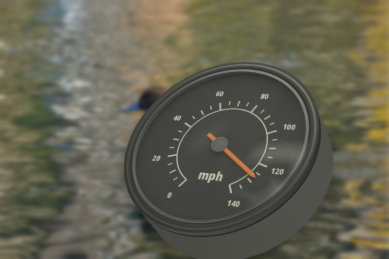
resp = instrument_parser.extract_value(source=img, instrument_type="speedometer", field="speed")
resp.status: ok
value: 127.5 mph
